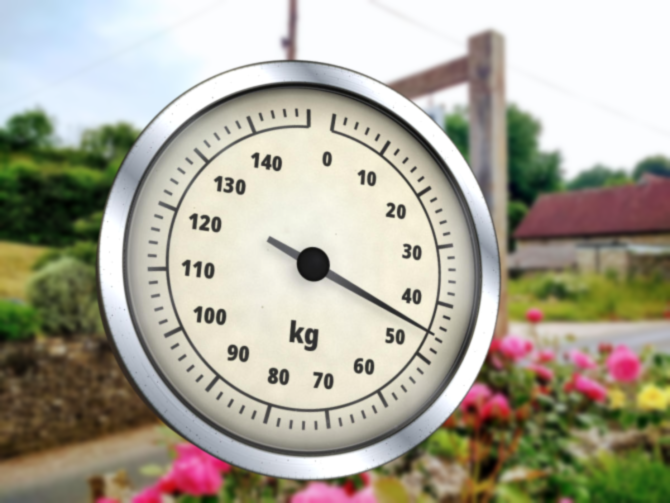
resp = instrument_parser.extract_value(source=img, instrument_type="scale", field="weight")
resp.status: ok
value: 46 kg
